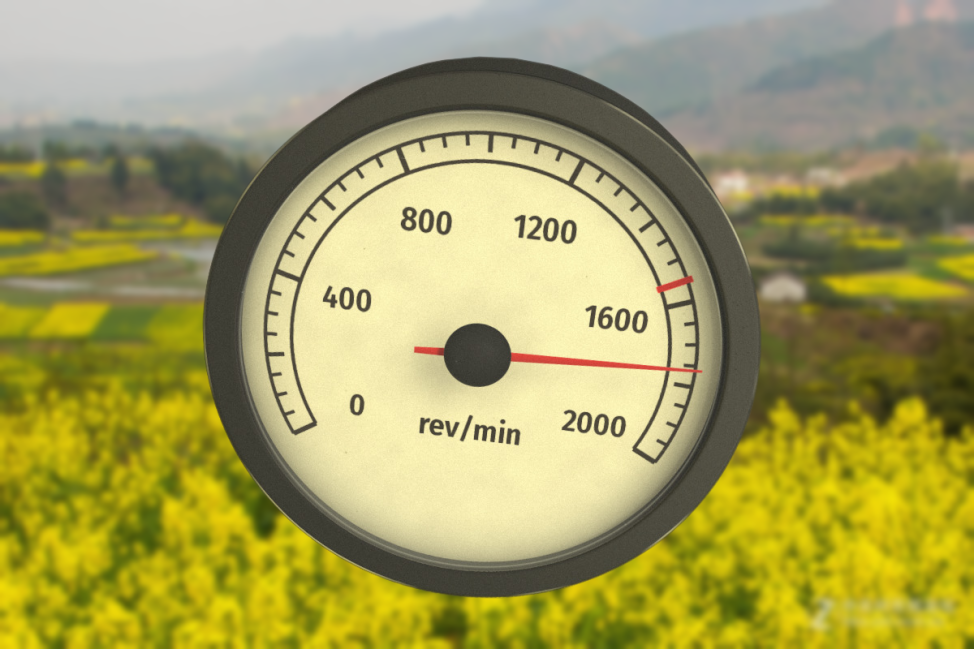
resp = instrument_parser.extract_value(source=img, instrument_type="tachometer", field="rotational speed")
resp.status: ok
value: 1750 rpm
